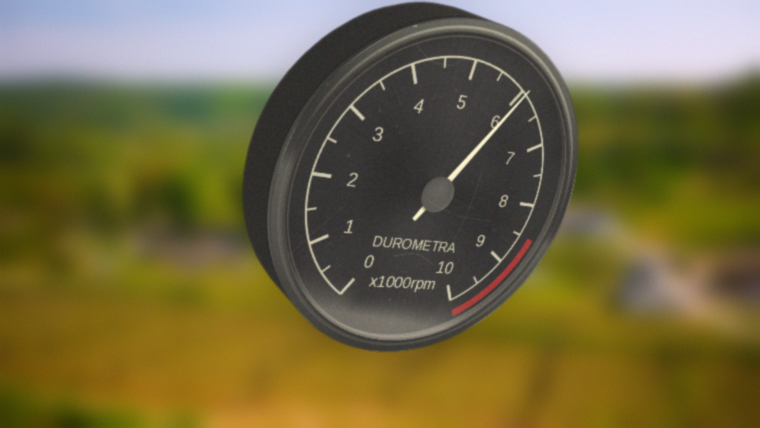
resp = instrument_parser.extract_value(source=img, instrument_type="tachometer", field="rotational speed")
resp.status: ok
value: 6000 rpm
